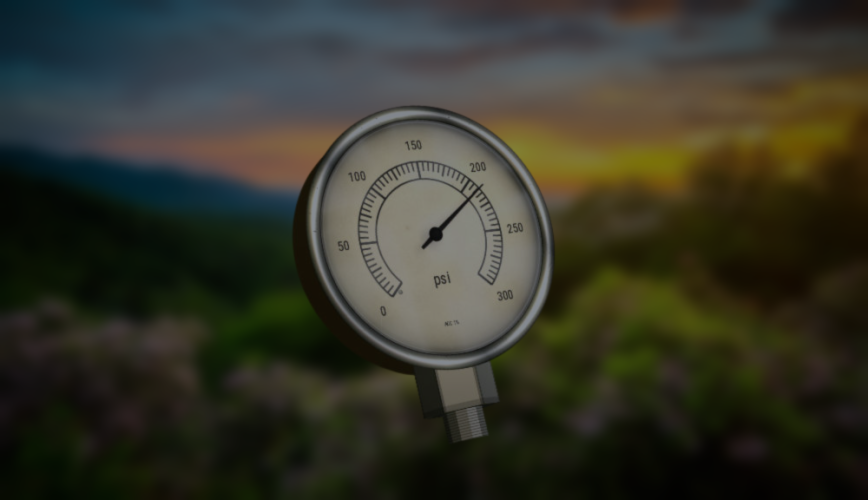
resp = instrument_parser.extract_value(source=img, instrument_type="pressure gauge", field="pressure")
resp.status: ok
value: 210 psi
